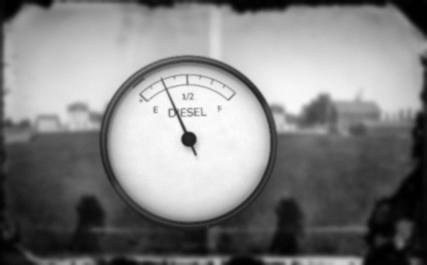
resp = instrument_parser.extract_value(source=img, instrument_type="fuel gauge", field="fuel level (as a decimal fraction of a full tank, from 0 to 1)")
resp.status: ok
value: 0.25
